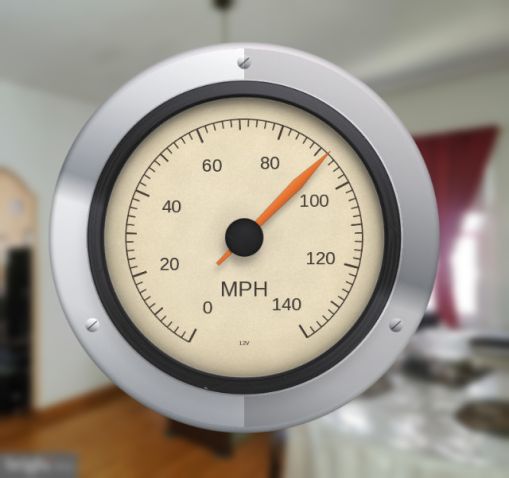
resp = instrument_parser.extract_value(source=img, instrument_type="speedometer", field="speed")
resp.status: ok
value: 92 mph
